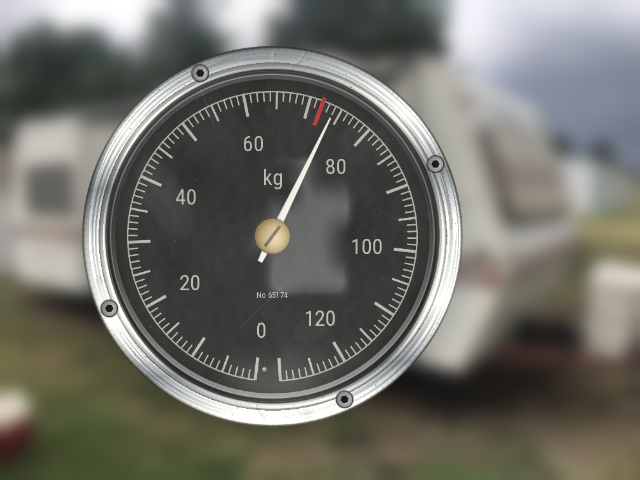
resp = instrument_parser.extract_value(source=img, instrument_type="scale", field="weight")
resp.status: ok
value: 74 kg
